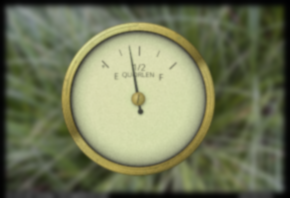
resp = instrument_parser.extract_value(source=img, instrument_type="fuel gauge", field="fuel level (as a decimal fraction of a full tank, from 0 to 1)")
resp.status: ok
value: 0.375
